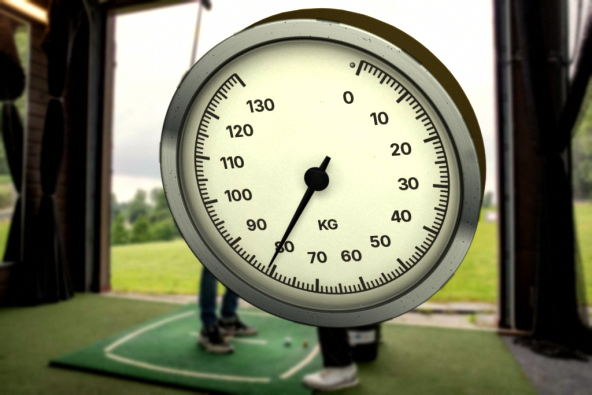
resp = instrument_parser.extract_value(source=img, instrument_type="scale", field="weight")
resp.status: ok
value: 81 kg
